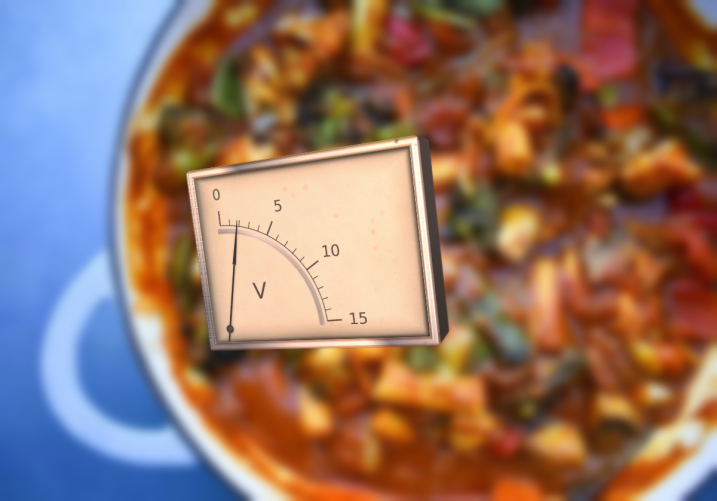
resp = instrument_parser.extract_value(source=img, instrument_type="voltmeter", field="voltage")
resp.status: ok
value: 2 V
